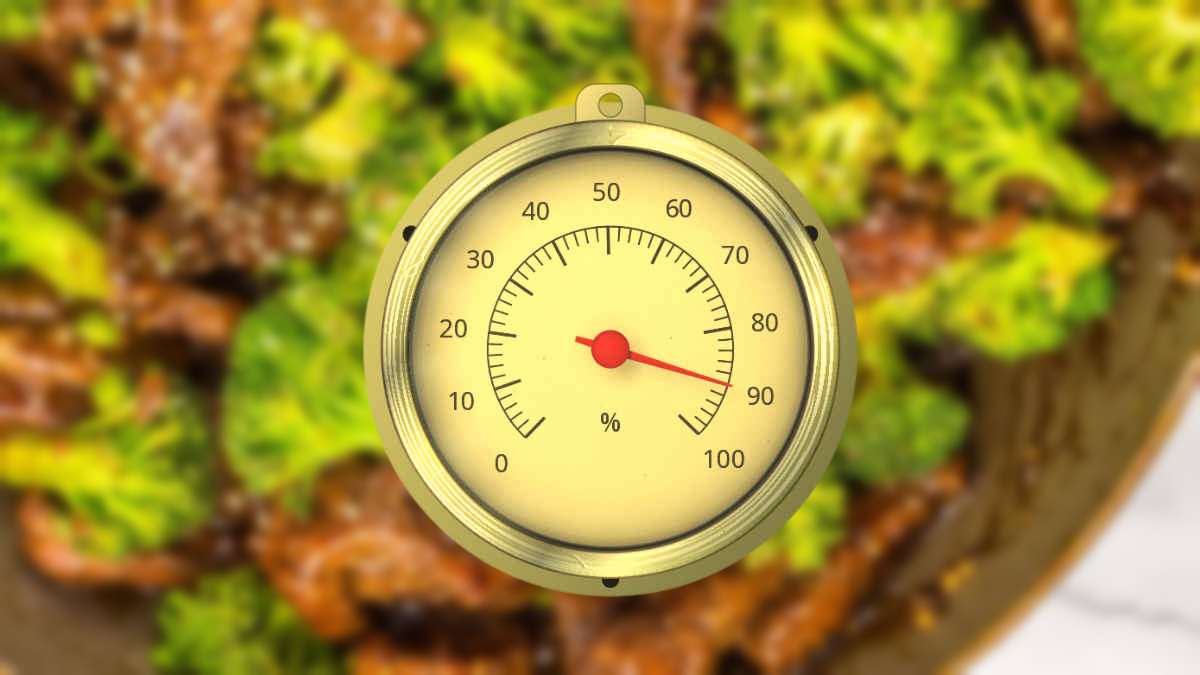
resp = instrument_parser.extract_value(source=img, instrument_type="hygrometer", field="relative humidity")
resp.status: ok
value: 90 %
